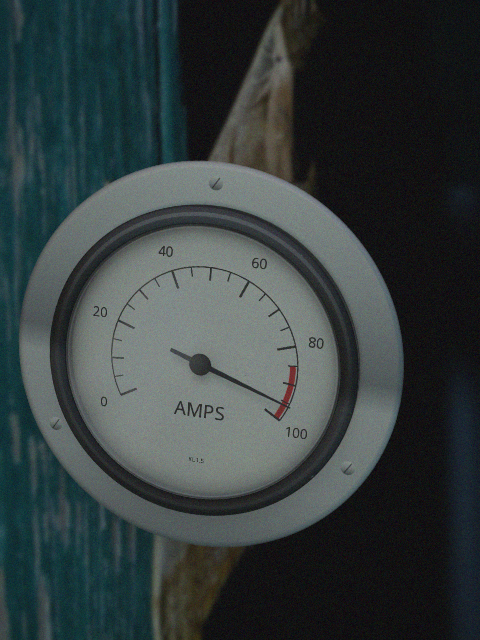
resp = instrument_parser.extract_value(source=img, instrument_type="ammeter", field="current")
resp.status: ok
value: 95 A
